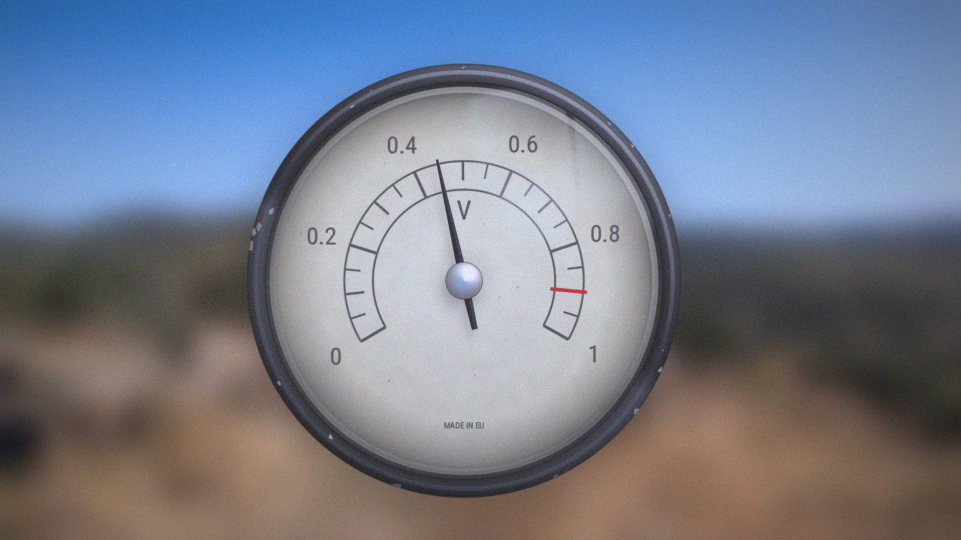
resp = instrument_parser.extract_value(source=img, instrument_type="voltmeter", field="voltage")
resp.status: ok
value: 0.45 V
